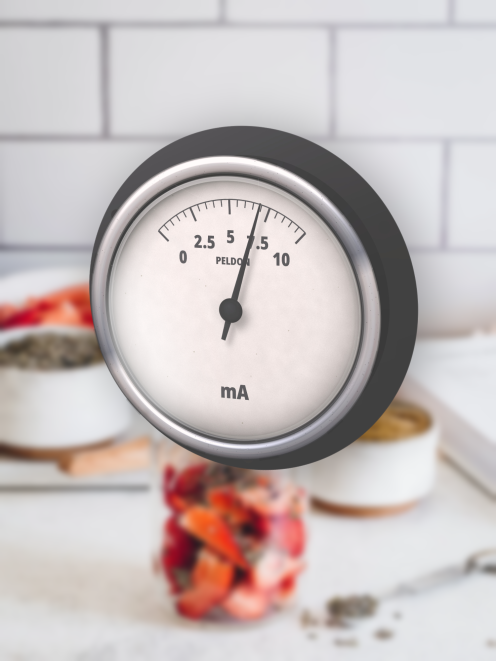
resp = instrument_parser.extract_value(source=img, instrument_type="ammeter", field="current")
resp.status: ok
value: 7 mA
